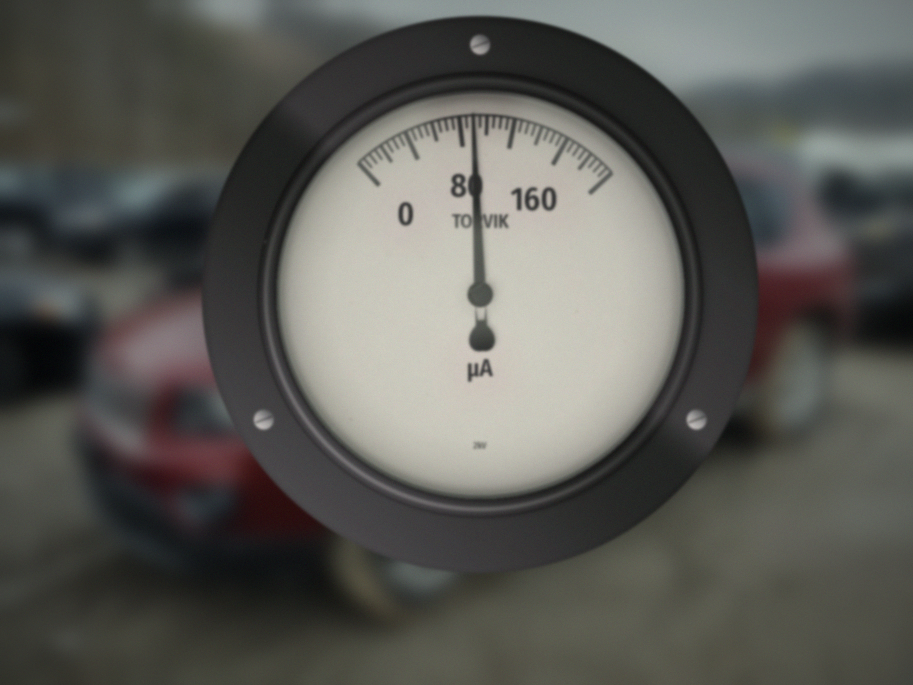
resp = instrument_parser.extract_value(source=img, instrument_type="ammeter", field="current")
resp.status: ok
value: 90 µA
